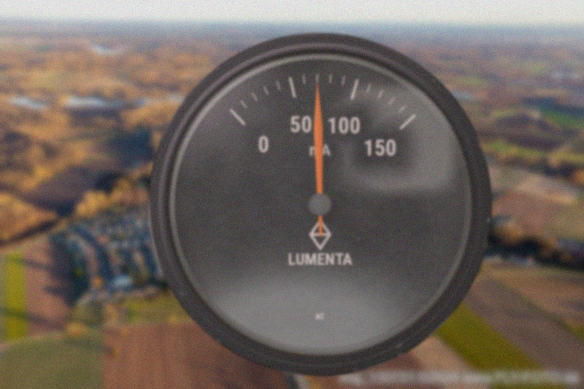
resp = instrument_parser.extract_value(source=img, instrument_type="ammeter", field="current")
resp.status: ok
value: 70 mA
